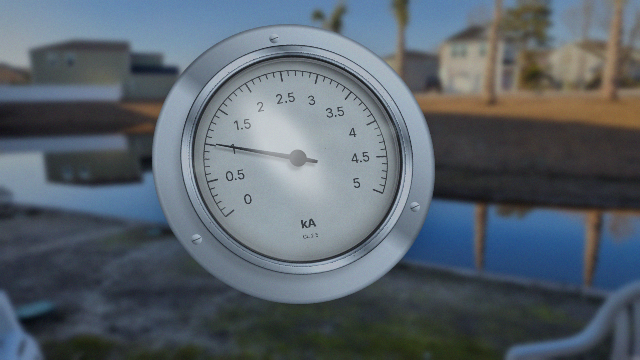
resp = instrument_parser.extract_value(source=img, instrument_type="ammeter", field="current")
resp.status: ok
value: 1 kA
